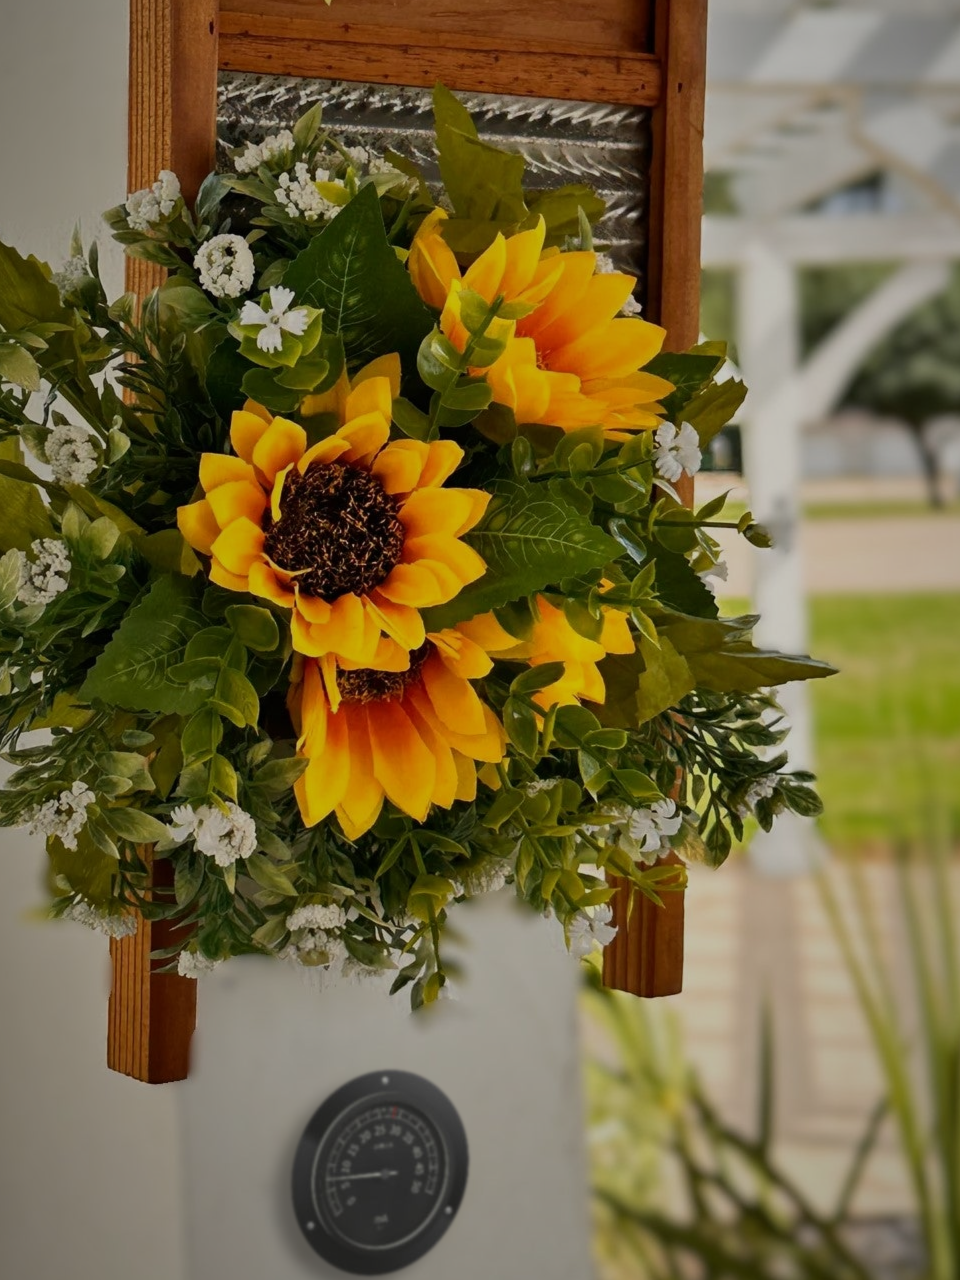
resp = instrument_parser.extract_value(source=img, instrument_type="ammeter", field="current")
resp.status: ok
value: 7.5 mA
